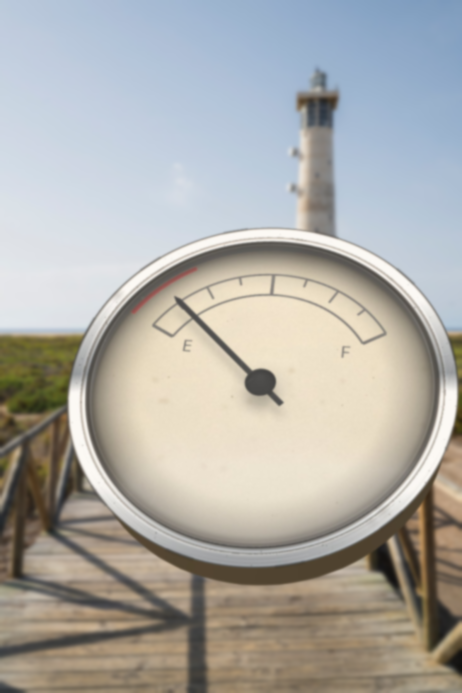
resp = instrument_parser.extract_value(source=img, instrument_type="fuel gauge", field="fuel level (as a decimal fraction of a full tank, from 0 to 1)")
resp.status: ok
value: 0.125
